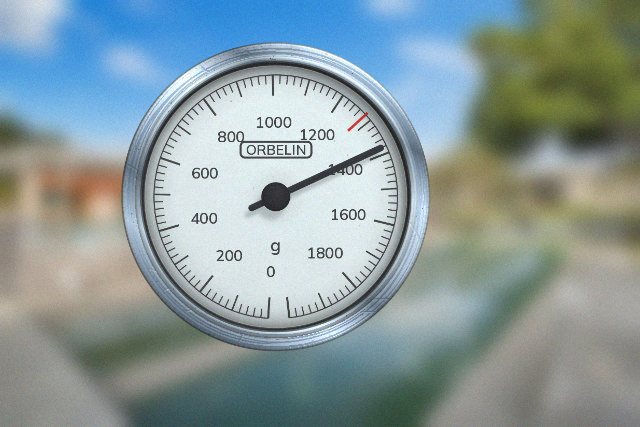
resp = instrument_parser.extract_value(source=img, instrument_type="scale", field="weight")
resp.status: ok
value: 1380 g
